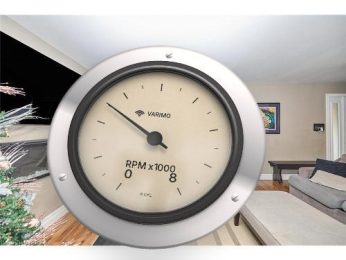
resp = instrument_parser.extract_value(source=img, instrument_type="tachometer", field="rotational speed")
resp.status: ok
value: 2500 rpm
